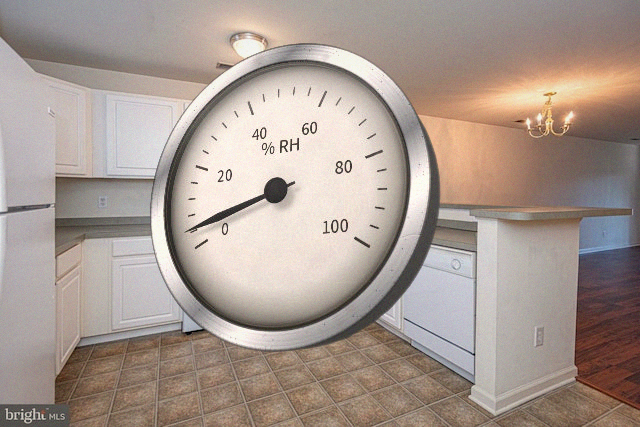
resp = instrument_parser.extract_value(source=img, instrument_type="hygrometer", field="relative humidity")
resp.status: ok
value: 4 %
